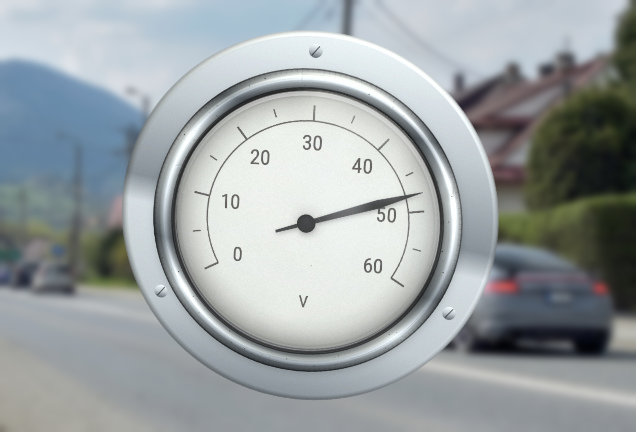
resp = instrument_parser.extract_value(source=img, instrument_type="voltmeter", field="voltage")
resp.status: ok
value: 47.5 V
